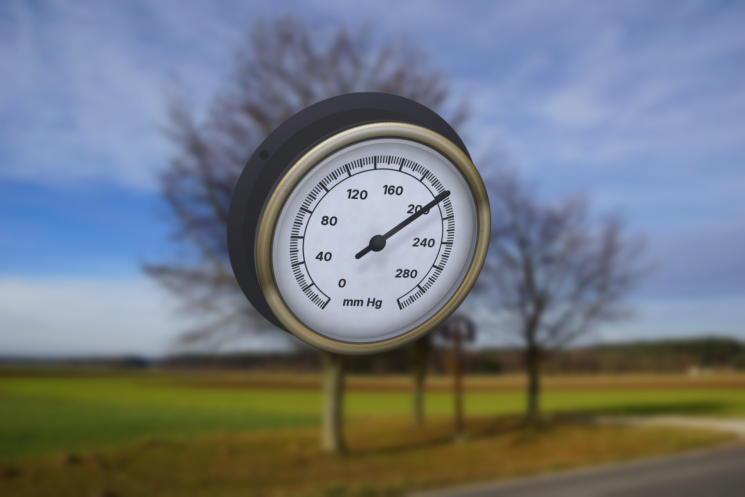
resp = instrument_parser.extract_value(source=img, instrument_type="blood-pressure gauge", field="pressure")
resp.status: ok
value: 200 mmHg
